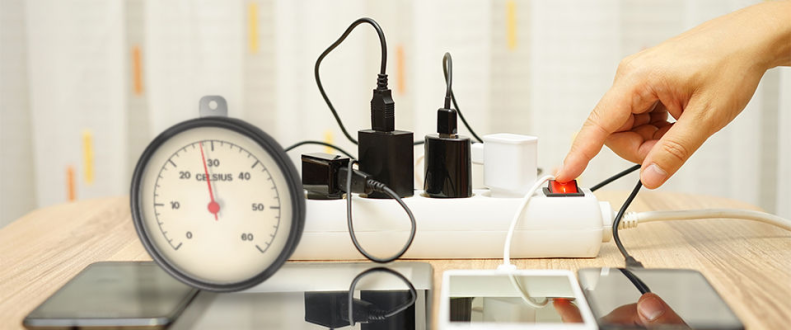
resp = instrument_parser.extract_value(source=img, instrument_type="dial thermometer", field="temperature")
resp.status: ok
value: 28 °C
